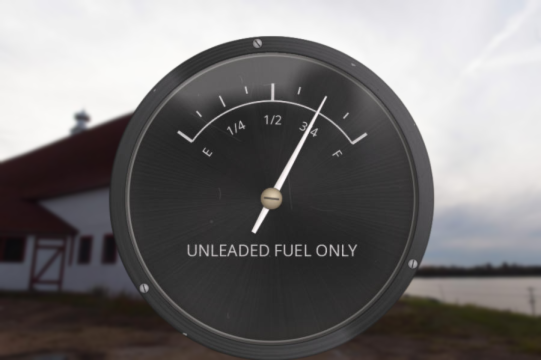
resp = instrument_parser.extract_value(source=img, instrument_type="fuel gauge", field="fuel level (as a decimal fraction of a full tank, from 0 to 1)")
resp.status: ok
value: 0.75
